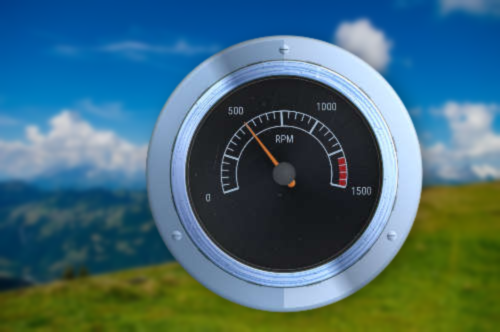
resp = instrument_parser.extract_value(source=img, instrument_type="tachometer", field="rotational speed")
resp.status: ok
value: 500 rpm
